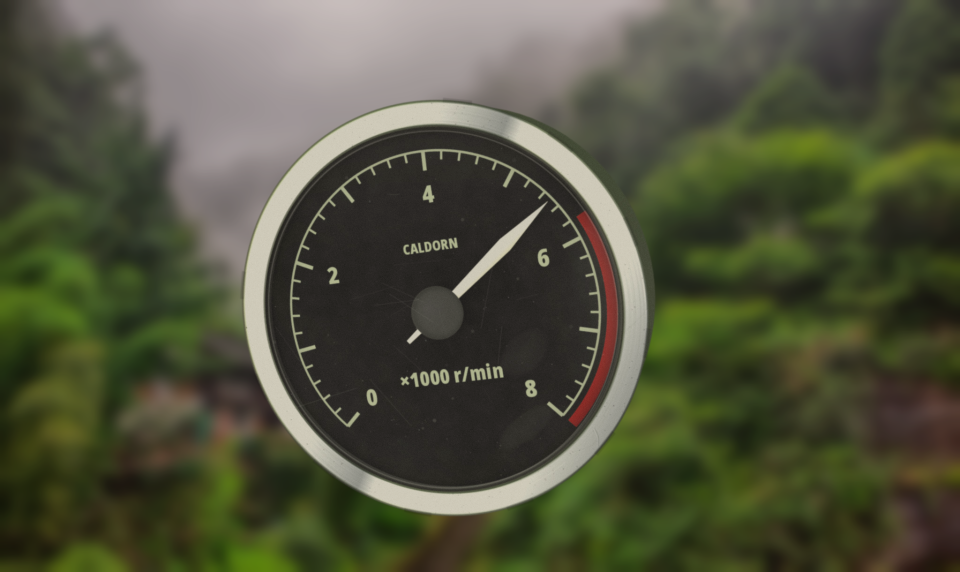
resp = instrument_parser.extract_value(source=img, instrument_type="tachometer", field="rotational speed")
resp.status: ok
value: 5500 rpm
